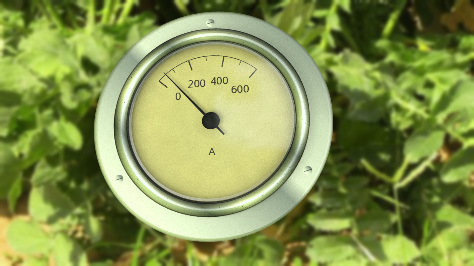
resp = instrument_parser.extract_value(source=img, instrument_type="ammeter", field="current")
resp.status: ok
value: 50 A
